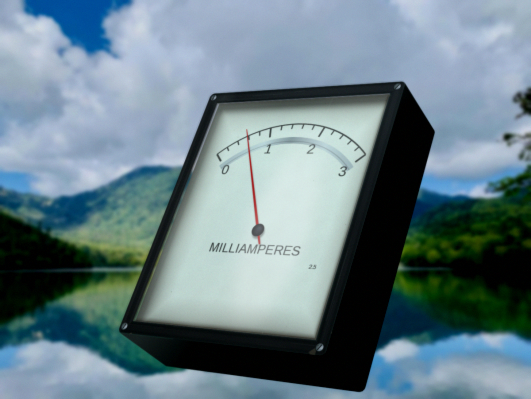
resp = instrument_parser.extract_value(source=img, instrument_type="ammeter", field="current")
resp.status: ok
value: 0.6 mA
